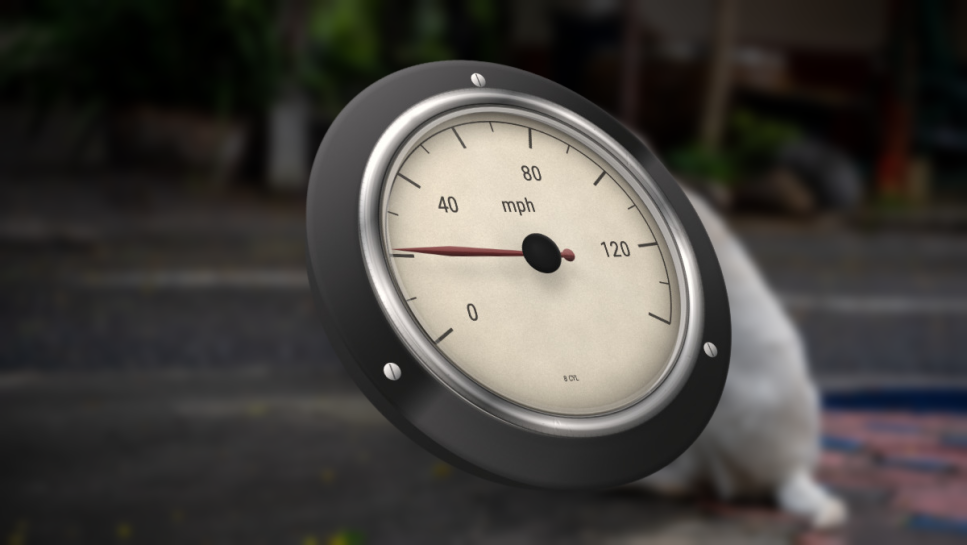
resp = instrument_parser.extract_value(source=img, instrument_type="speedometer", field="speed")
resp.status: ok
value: 20 mph
